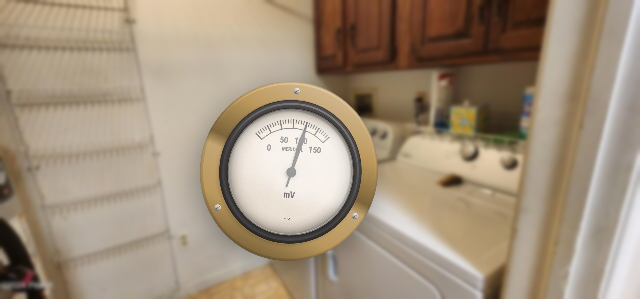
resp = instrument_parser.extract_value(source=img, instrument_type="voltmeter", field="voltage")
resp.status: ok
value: 100 mV
